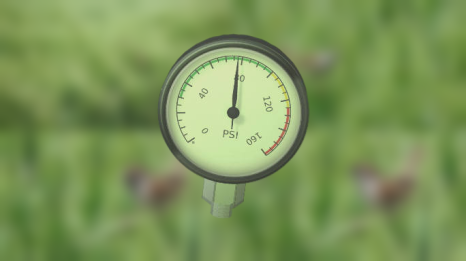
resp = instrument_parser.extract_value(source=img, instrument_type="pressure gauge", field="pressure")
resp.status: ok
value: 77.5 psi
